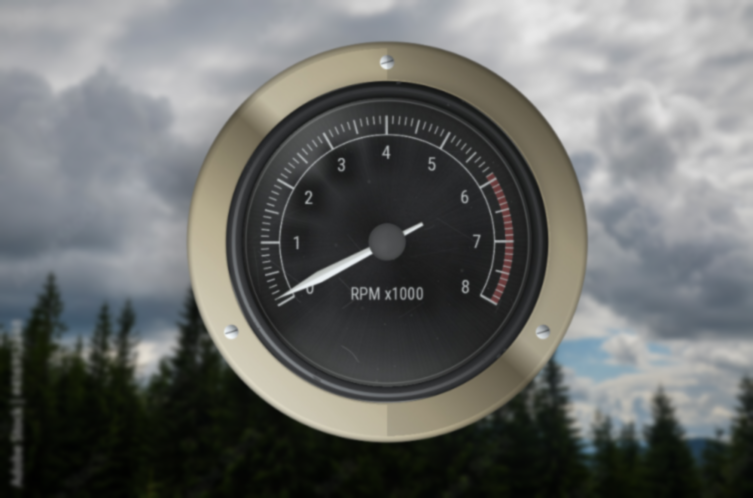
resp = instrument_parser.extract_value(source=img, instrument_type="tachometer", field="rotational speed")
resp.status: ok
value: 100 rpm
